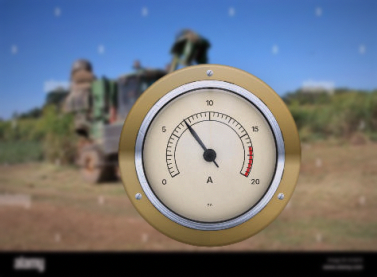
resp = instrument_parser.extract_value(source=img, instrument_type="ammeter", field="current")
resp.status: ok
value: 7 A
